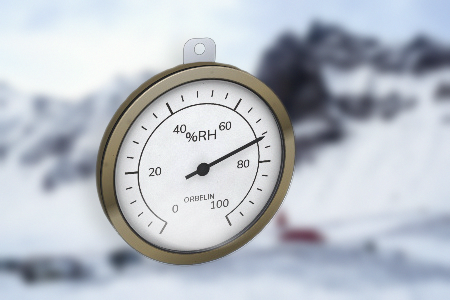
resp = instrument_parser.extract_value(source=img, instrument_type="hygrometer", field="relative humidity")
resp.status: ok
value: 72 %
